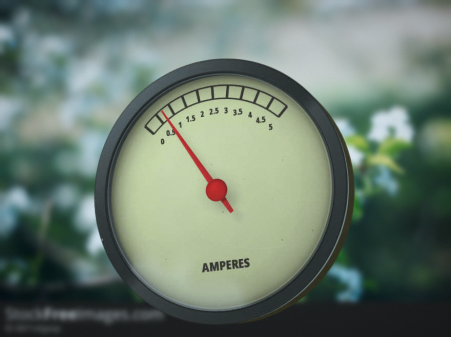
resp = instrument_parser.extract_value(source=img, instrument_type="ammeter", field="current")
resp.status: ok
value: 0.75 A
